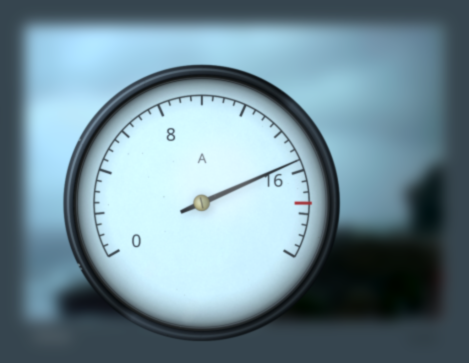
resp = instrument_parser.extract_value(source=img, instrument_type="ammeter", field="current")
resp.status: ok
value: 15.5 A
